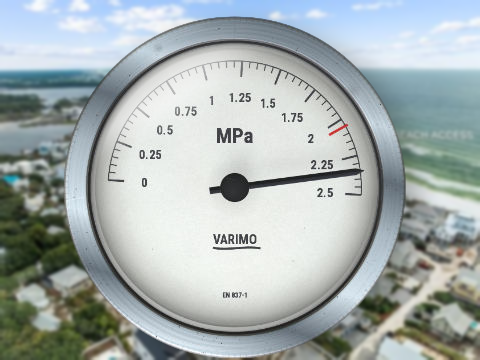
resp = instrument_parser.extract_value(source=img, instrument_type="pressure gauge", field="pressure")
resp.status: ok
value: 2.35 MPa
